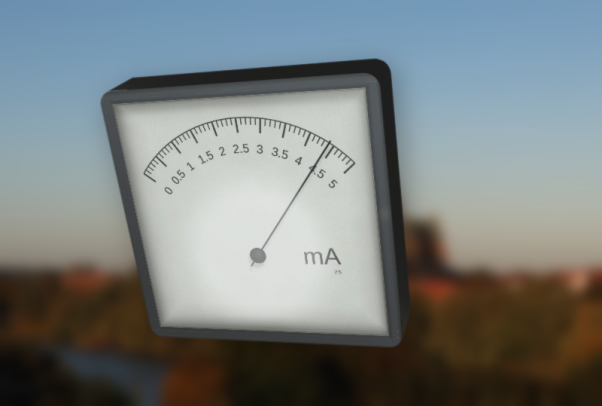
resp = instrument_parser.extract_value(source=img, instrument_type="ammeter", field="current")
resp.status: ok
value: 4.4 mA
